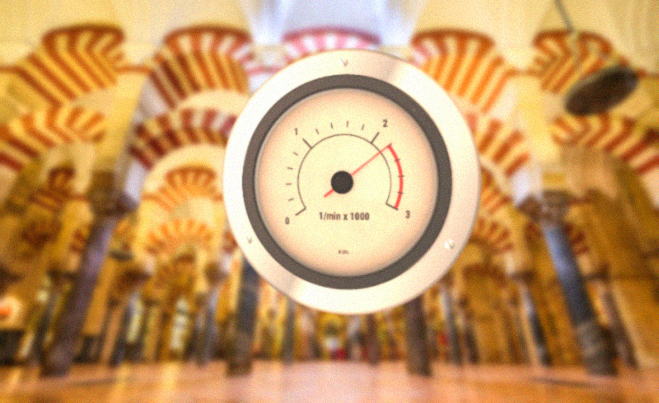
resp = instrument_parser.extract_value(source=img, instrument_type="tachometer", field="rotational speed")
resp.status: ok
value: 2200 rpm
